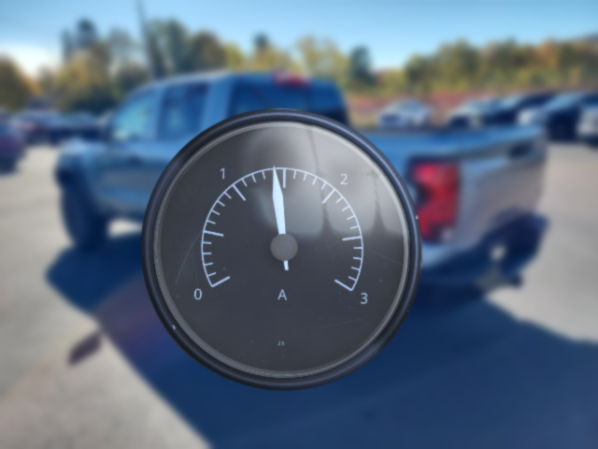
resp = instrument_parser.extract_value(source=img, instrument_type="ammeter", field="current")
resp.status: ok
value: 1.4 A
